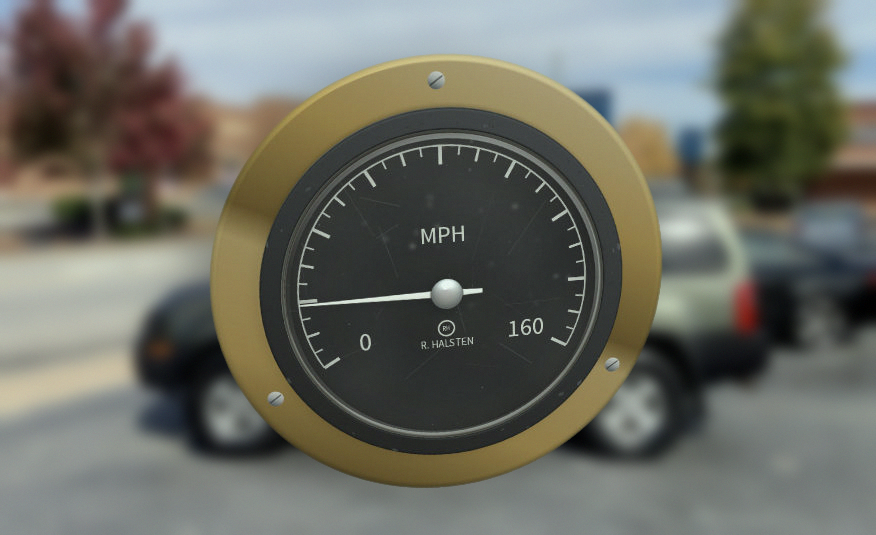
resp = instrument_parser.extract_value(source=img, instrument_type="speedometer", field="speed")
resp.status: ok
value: 20 mph
